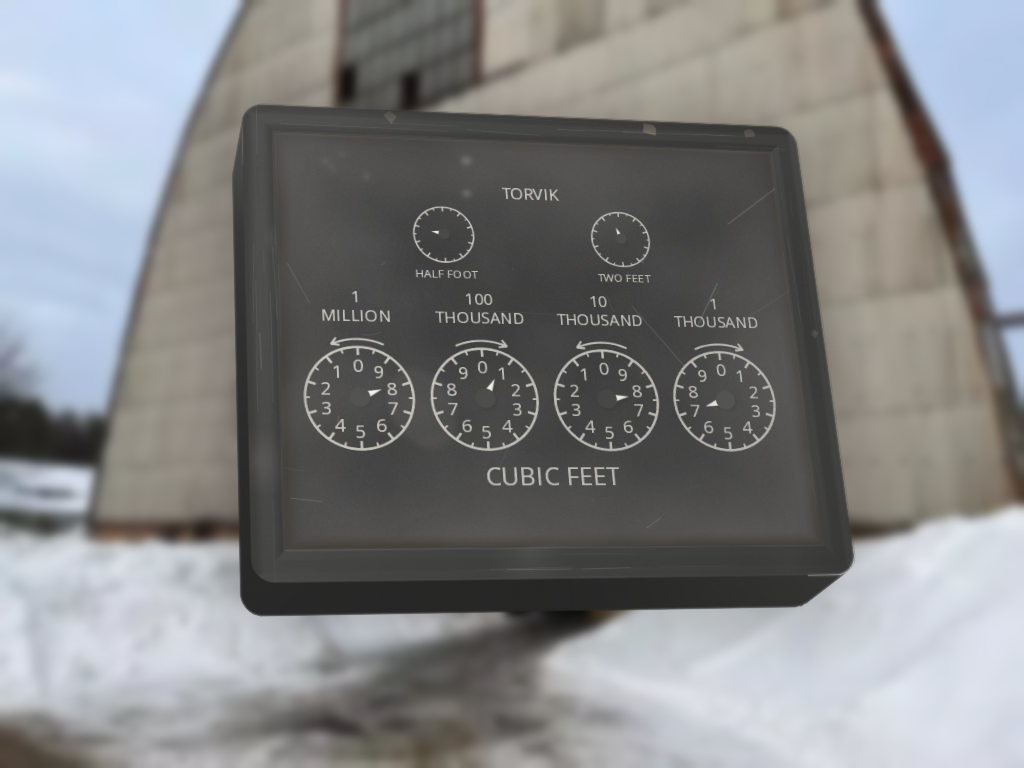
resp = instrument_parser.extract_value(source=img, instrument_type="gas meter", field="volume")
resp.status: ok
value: 807700 ft³
